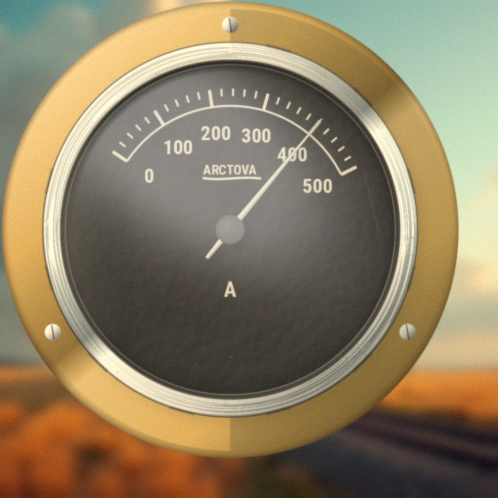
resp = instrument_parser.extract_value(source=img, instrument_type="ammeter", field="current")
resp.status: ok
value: 400 A
